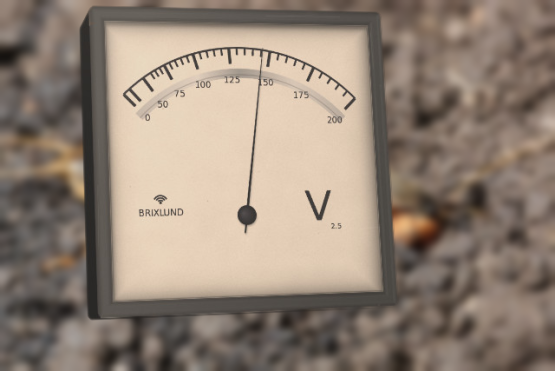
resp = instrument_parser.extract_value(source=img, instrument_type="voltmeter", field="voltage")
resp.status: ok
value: 145 V
